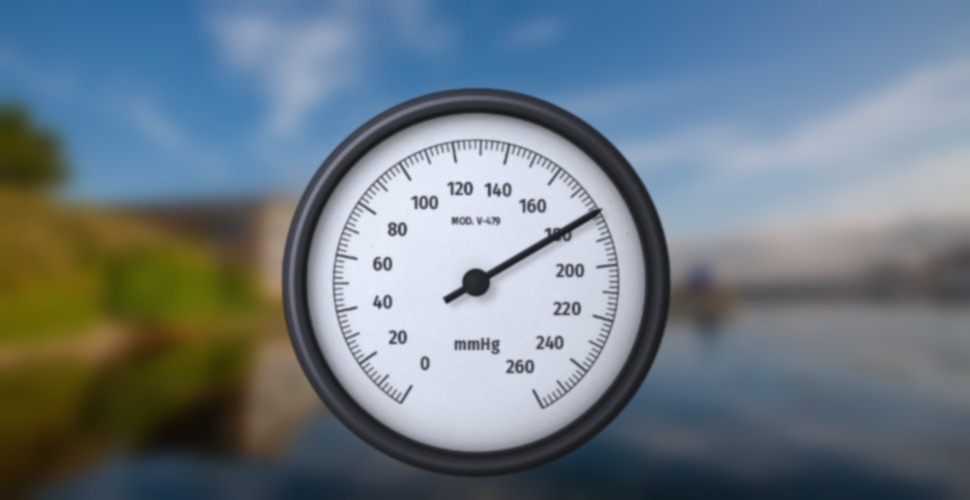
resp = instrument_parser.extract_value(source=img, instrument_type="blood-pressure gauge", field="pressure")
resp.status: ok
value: 180 mmHg
